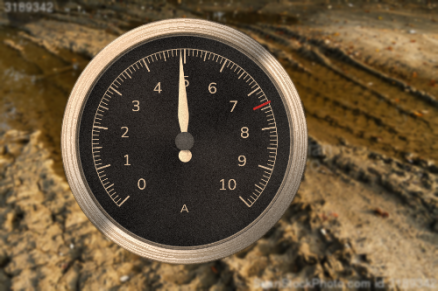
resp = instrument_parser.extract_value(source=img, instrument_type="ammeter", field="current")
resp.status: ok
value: 4.9 A
